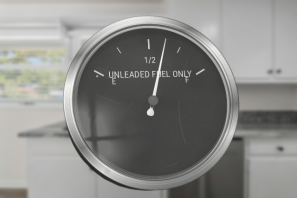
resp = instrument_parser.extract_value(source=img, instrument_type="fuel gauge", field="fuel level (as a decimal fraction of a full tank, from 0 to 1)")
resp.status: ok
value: 0.625
